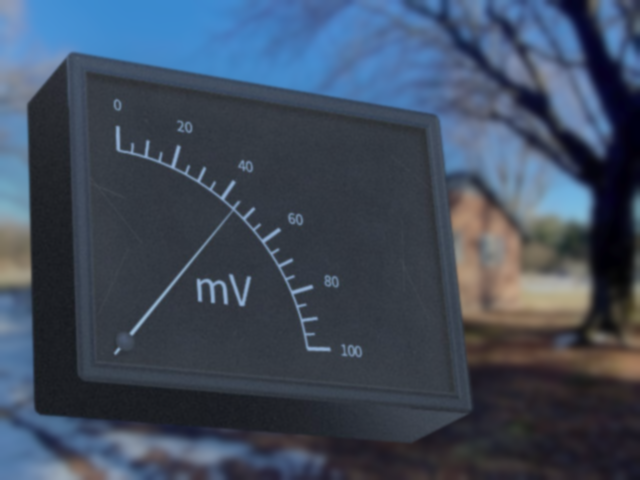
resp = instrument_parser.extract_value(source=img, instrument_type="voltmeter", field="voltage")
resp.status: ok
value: 45 mV
